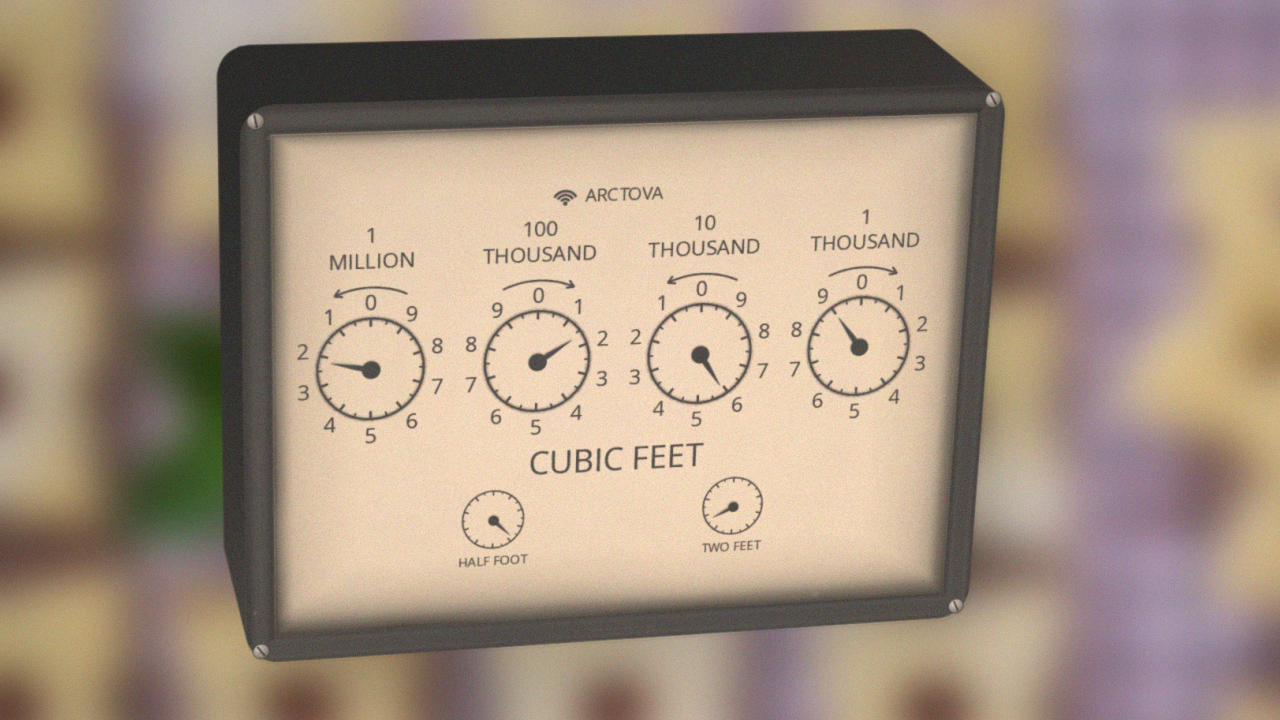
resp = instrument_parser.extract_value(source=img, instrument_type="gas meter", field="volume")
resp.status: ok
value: 215900 ft³
